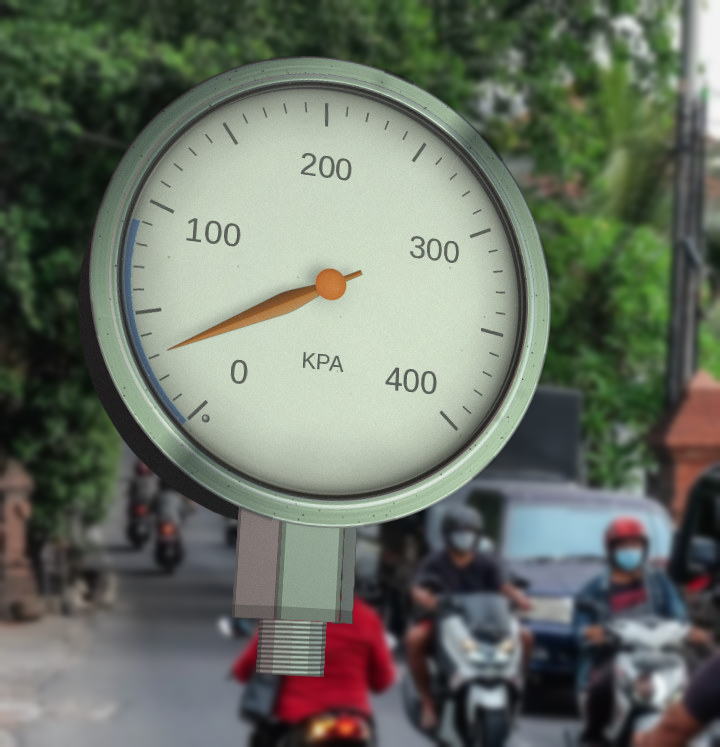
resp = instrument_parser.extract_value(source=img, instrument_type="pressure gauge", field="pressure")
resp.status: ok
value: 30 kPa
